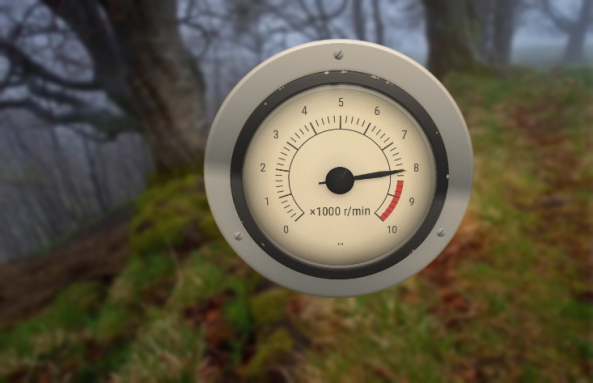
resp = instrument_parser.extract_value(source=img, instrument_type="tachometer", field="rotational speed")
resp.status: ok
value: 8000 rpm
